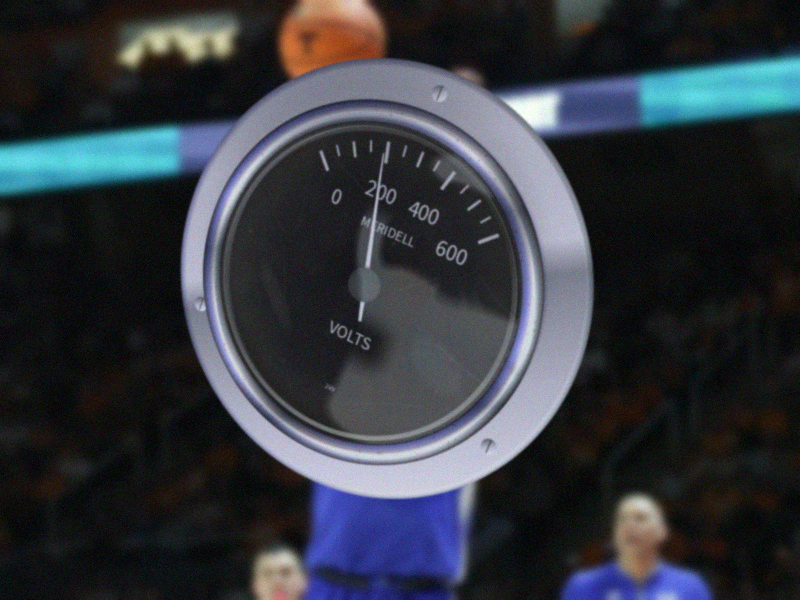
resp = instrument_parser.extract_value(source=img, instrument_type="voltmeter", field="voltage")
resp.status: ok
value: 200 V
